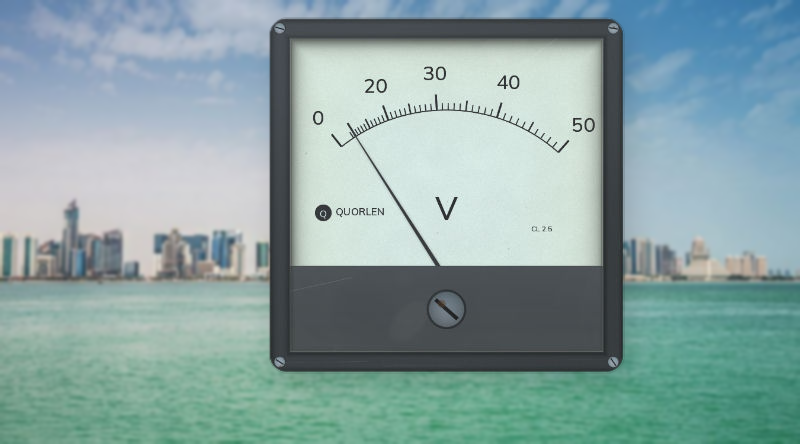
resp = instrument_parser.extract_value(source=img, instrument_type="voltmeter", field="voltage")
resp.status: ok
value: 10 V
